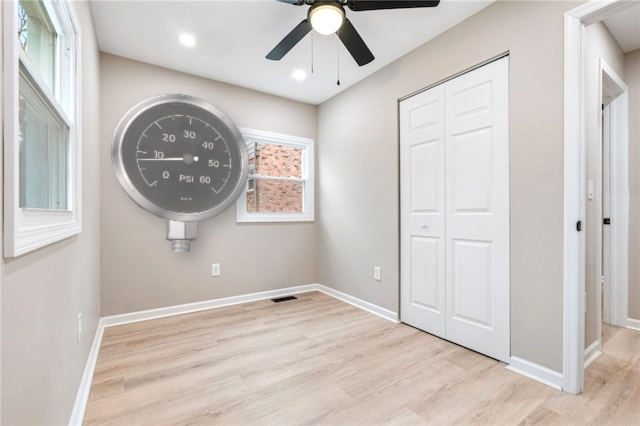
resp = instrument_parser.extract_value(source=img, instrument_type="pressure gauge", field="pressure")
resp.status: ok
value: 7.5 psi
